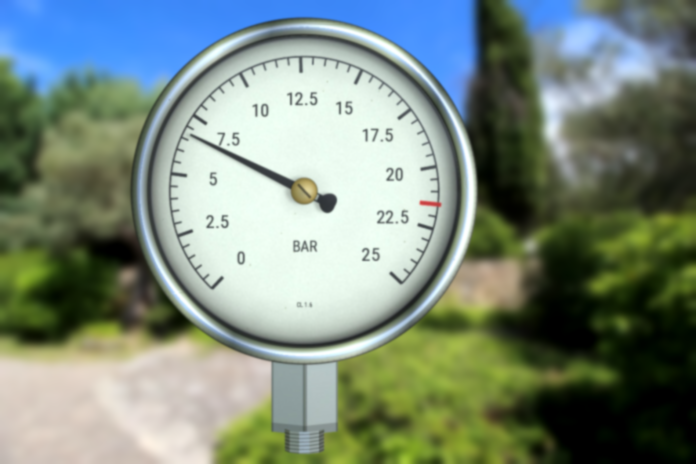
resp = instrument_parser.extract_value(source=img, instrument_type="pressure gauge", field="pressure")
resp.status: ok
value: 6.75 bar
